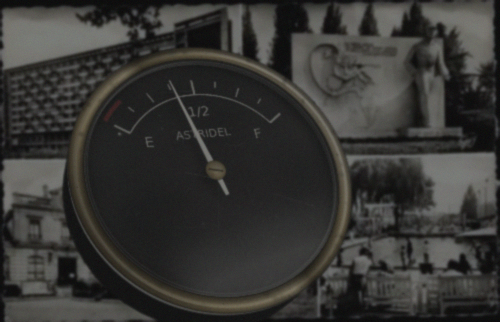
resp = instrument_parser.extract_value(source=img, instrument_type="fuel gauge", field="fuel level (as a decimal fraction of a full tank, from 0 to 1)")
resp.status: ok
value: 0.375
